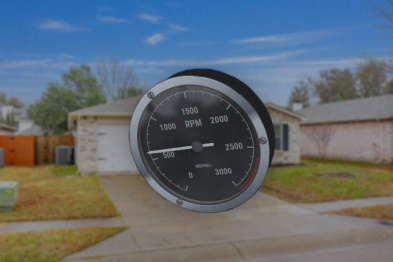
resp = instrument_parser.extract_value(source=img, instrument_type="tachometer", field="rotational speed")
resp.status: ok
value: 600 rpm
